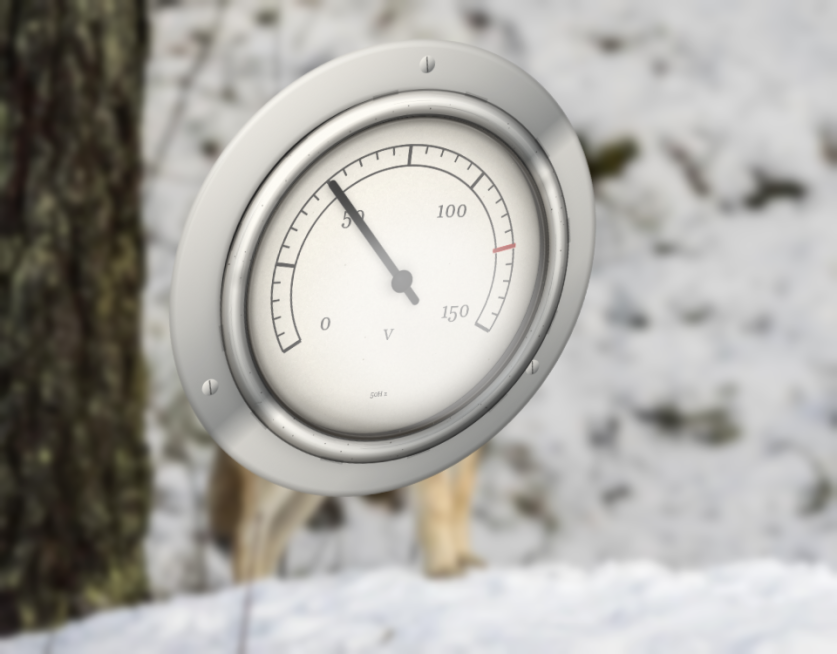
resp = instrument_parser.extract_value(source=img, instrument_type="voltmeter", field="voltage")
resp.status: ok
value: 50 V
